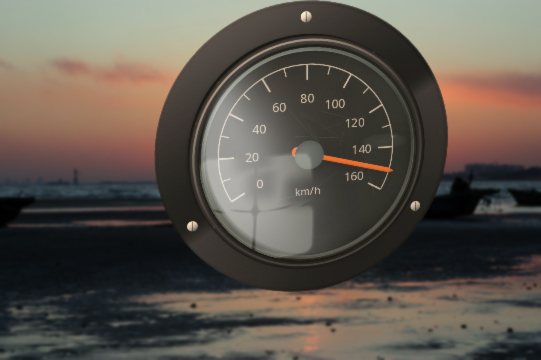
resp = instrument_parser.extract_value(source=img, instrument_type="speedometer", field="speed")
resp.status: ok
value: 150 km/h
